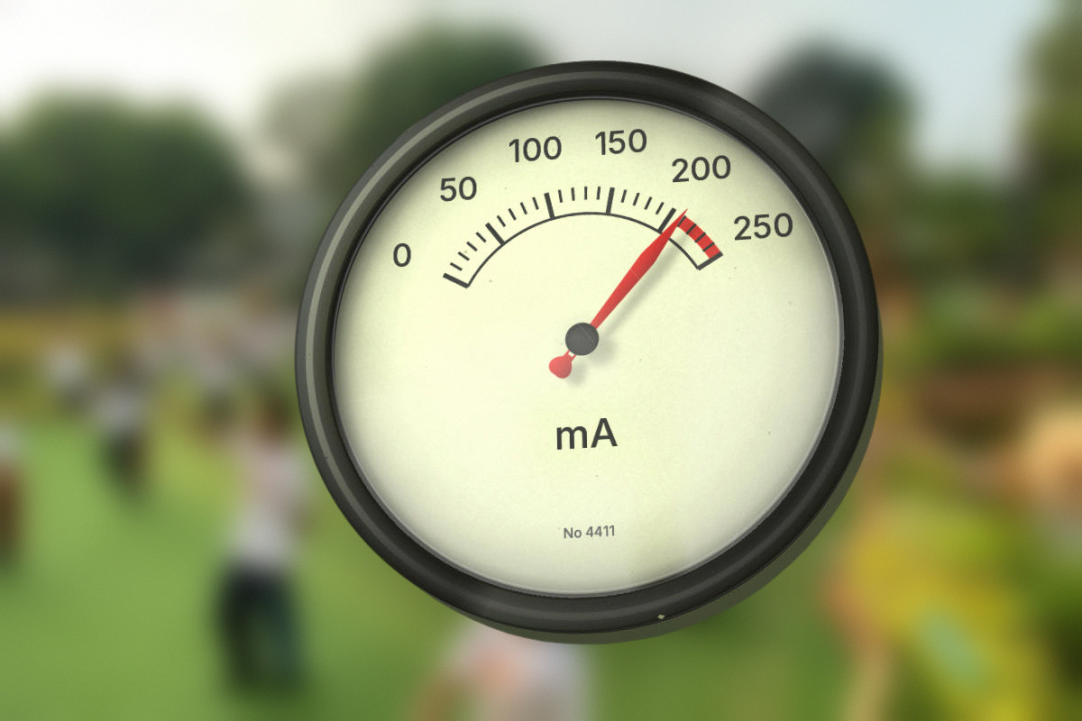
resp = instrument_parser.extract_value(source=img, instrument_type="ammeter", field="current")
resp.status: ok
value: 210 mA
